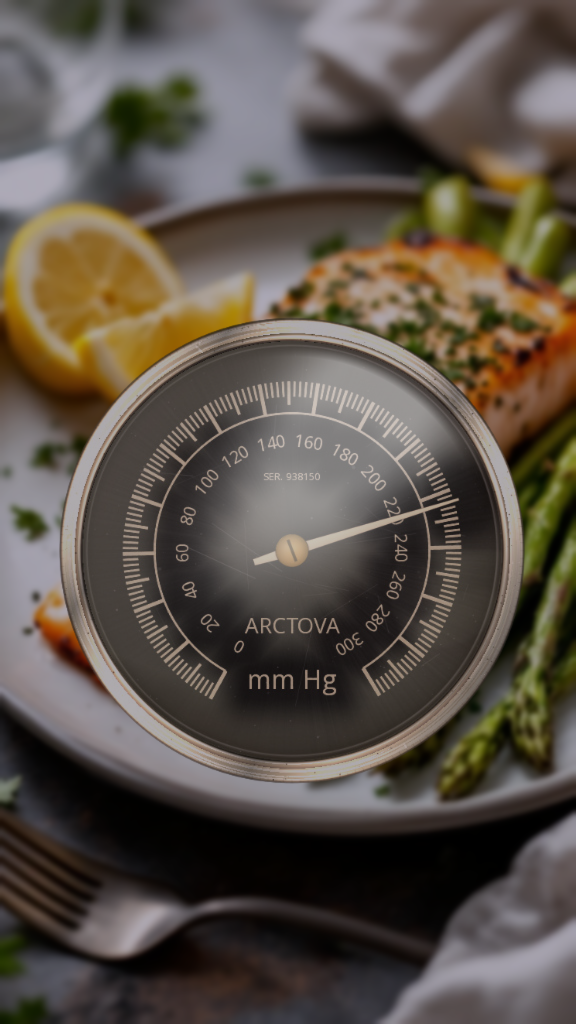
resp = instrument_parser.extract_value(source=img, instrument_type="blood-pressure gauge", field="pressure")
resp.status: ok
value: 224 mmHg
